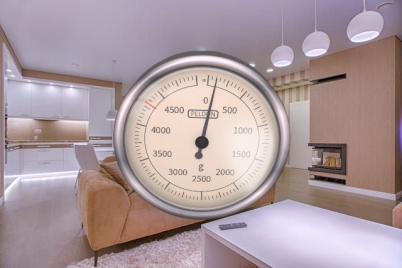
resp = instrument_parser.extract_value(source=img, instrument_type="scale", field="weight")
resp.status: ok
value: 100 g
